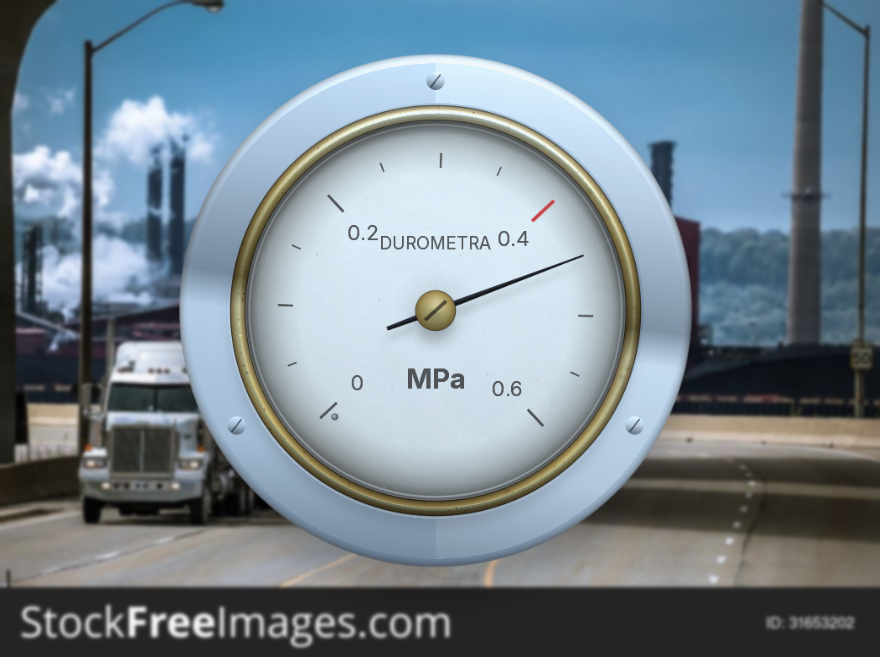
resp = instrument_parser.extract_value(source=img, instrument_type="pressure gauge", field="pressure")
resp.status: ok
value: 0.45 MPa
